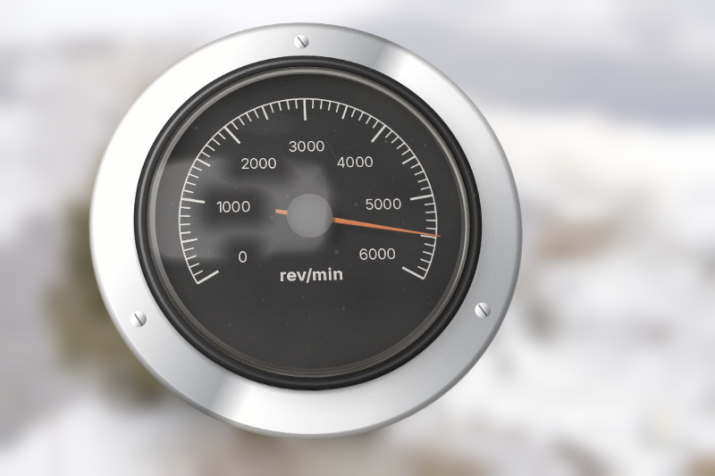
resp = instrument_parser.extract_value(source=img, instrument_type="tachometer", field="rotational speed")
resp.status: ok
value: 5500 rpm
